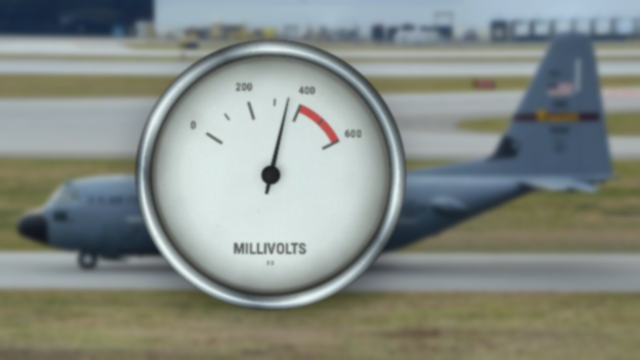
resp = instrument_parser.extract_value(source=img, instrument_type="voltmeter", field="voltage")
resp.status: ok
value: 350 mV
